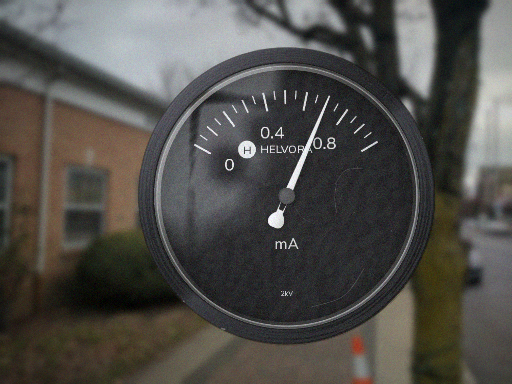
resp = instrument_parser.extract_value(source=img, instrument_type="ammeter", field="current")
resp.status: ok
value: 0.7 mA
